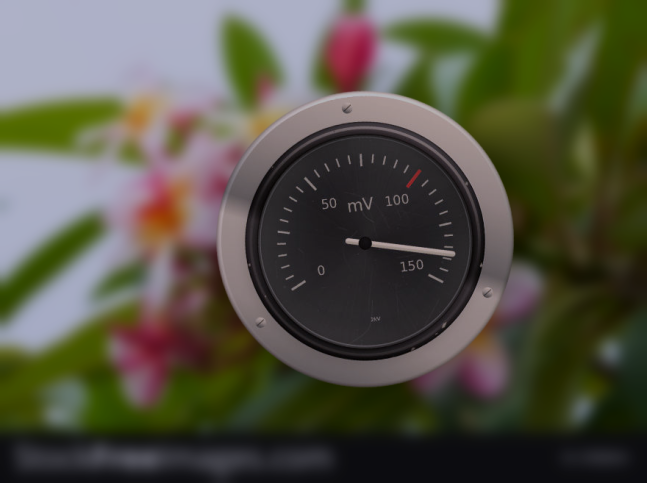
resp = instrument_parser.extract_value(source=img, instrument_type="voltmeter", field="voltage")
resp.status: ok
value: 137.5 mV
